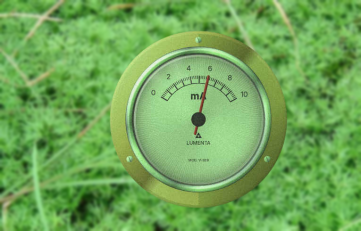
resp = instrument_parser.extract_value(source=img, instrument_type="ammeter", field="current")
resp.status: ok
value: 6 mA
